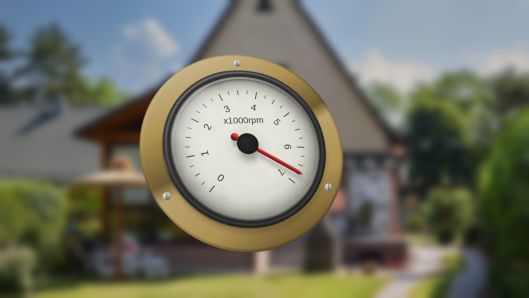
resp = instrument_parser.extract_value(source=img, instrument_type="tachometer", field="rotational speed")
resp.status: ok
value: 6750 rpm
